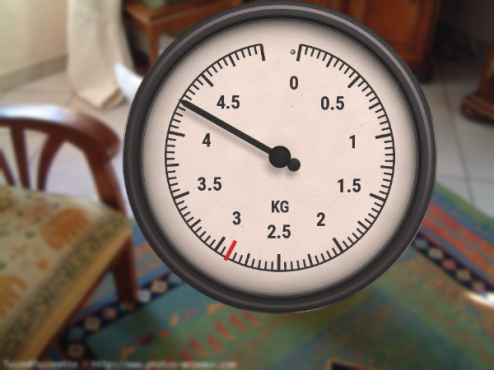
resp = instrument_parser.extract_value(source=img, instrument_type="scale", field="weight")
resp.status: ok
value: 4.25 kg
